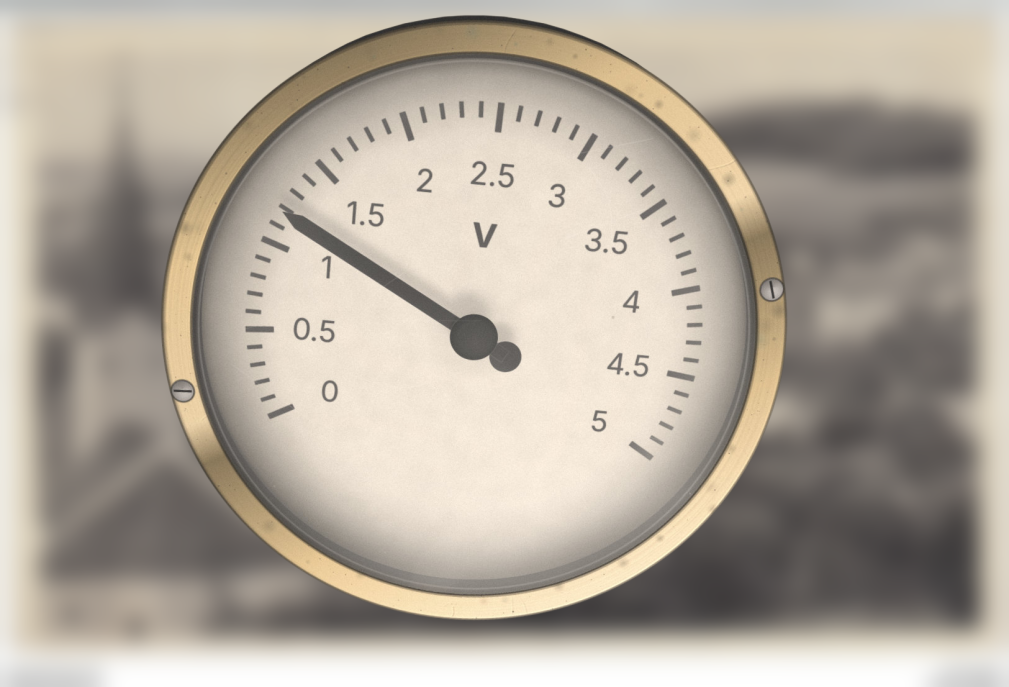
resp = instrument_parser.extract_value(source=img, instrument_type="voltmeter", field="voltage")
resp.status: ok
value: 1.2 V
